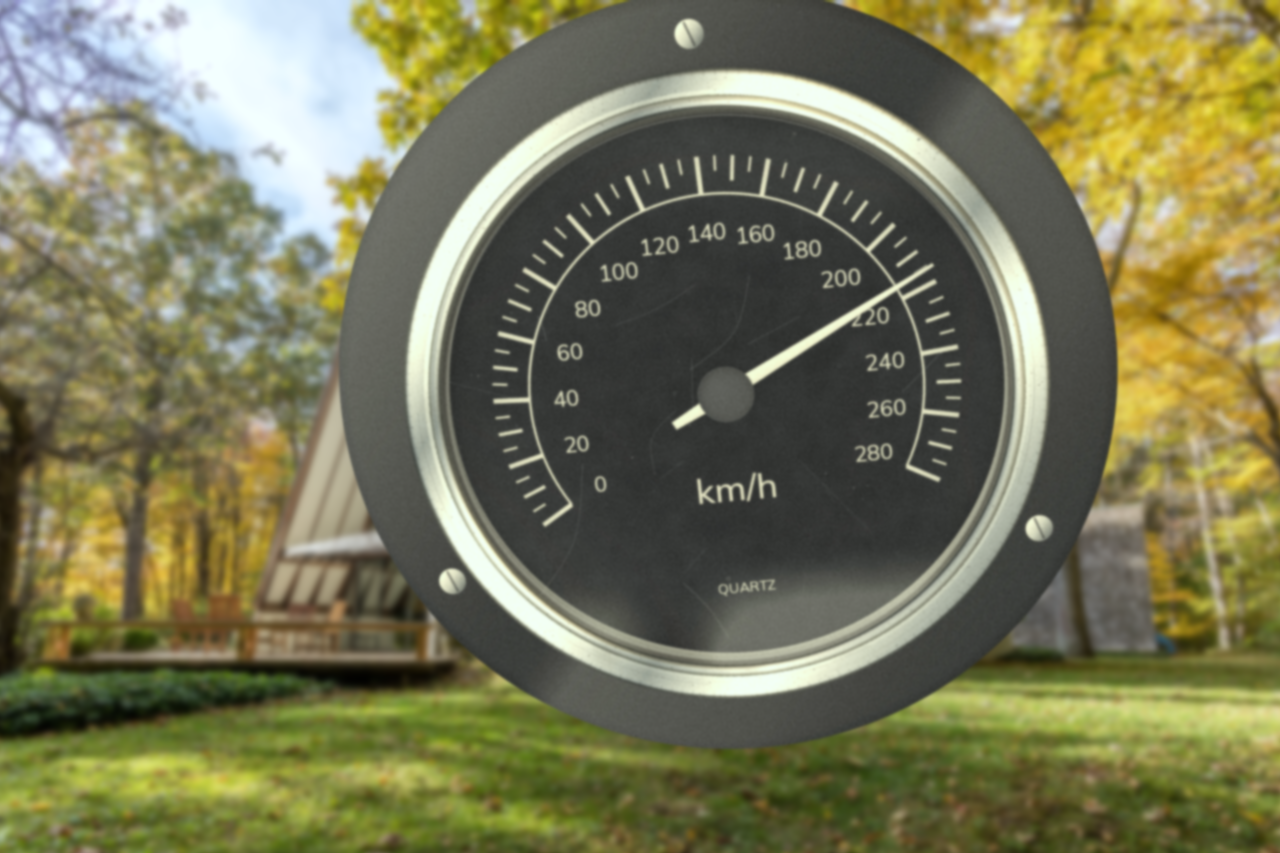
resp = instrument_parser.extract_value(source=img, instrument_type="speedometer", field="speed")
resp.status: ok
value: 215 km/h
